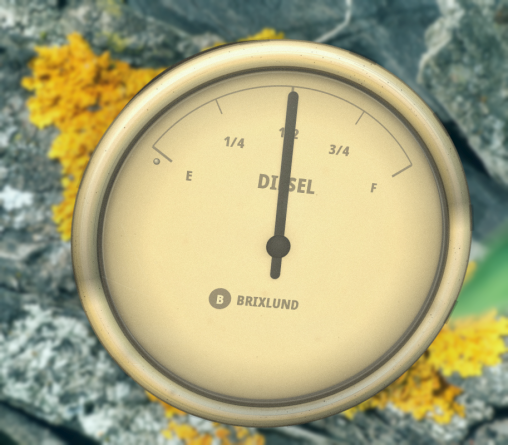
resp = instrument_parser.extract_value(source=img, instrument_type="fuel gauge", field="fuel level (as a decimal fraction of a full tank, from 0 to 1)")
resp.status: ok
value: 0.5
